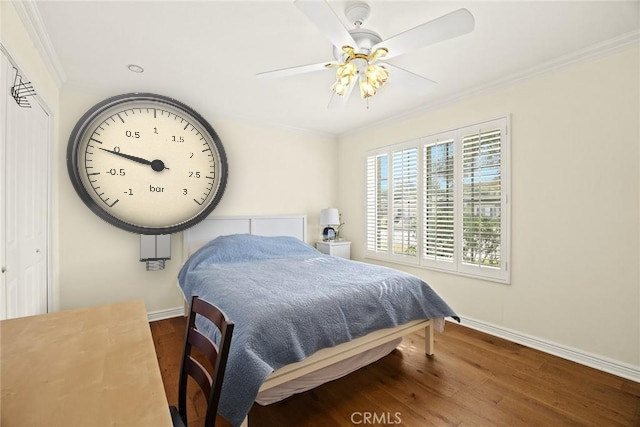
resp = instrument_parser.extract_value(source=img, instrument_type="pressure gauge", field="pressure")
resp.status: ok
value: -0.1 bar
